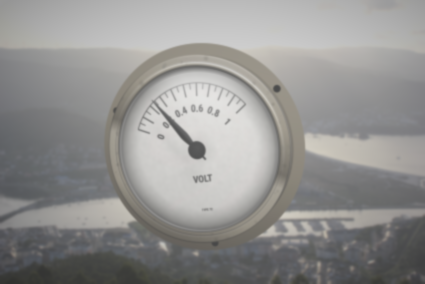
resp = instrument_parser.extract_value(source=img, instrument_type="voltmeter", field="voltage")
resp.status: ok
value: 0.25 V
